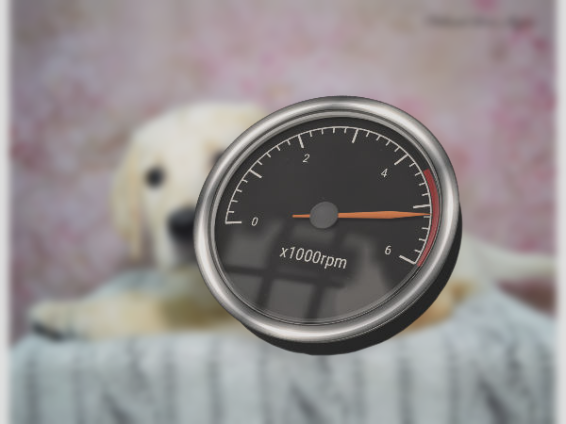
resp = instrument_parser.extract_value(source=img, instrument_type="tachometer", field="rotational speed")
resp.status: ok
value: 5200 rpm
